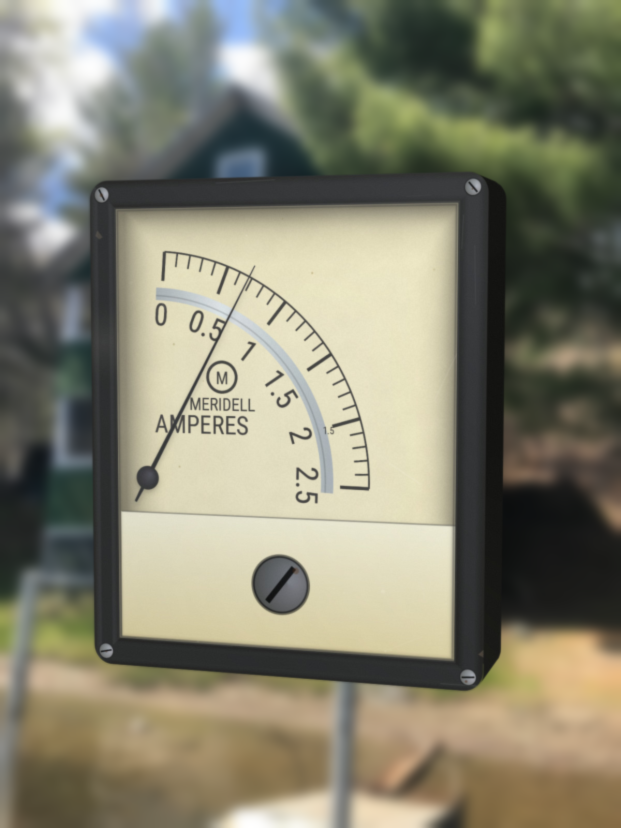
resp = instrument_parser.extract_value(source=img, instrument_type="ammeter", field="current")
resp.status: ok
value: 0.7 A
